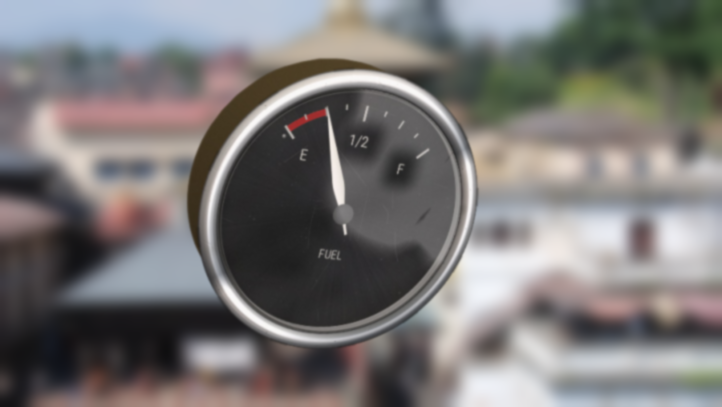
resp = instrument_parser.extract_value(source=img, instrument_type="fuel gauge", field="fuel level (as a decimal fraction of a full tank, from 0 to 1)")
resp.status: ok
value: 0.25
